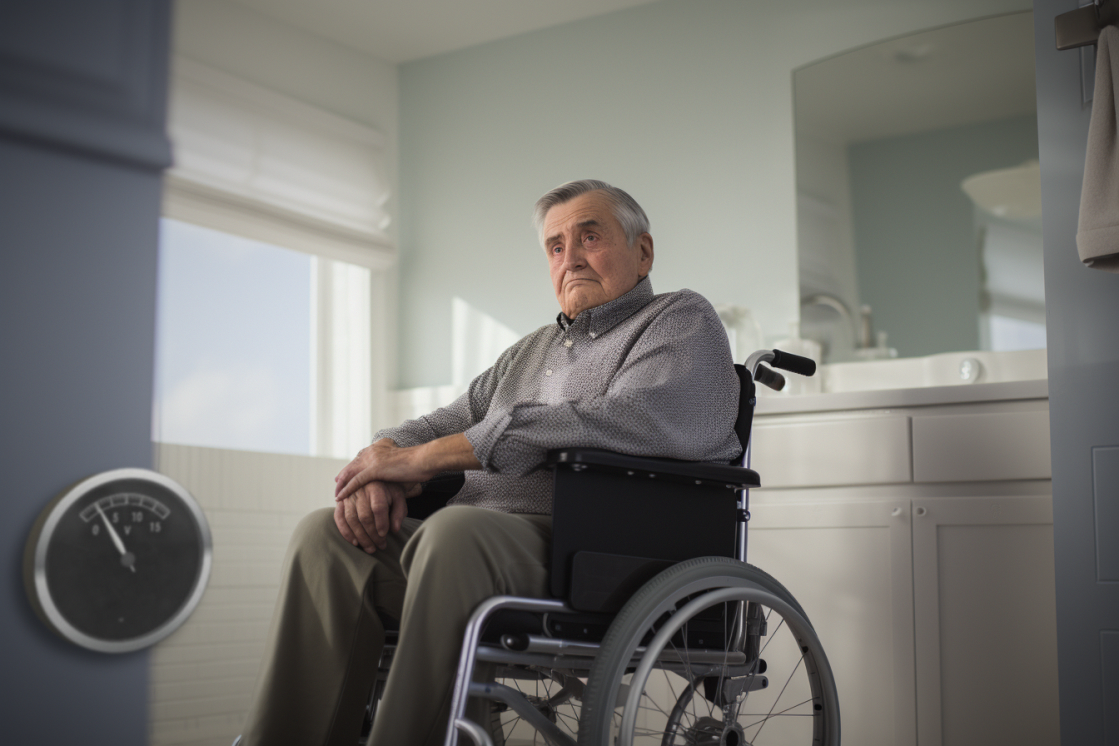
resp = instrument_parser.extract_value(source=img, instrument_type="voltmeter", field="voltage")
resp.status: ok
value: 2.5 V
